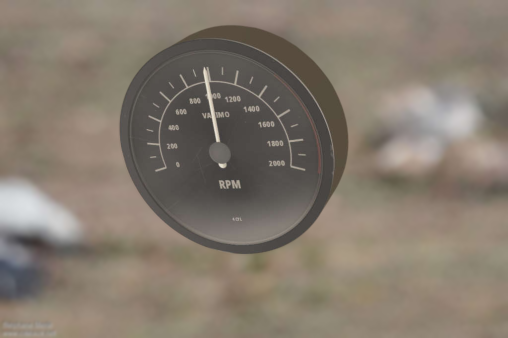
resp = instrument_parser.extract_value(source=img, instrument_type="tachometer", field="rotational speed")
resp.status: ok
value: 1000 rpm
